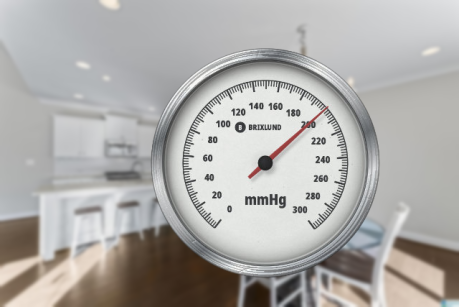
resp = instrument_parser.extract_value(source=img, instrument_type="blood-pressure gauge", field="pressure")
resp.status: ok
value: 200 mmHg
